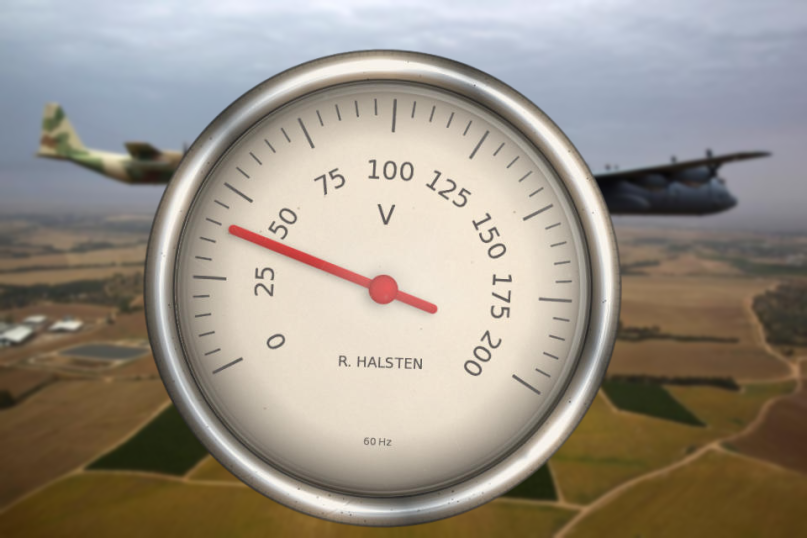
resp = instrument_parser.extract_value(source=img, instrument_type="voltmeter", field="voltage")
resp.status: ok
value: 40 V
